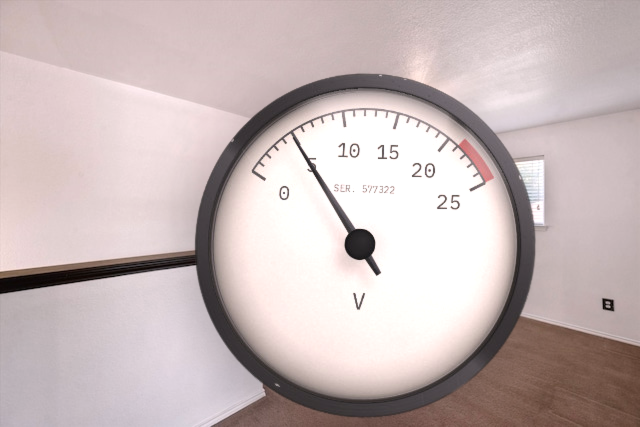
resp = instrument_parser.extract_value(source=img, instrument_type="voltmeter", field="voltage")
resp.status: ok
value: 5 V
